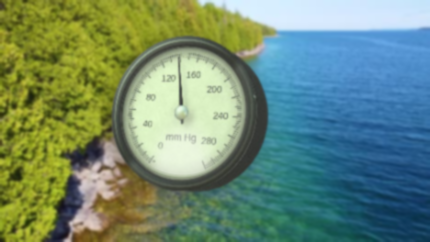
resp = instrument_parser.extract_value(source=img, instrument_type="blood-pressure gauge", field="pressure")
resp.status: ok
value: 140 mmHg
